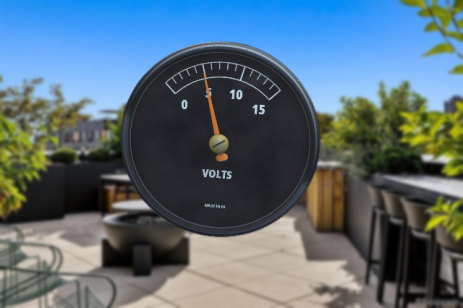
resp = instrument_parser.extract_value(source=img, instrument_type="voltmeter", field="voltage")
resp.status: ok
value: 5 V
